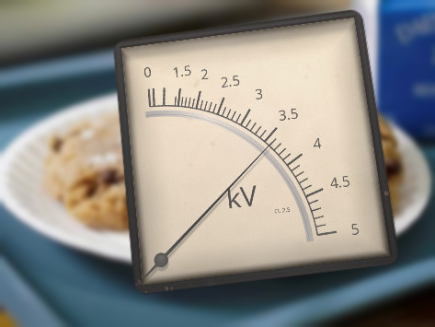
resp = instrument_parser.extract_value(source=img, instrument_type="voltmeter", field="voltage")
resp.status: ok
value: 3.6 kV
